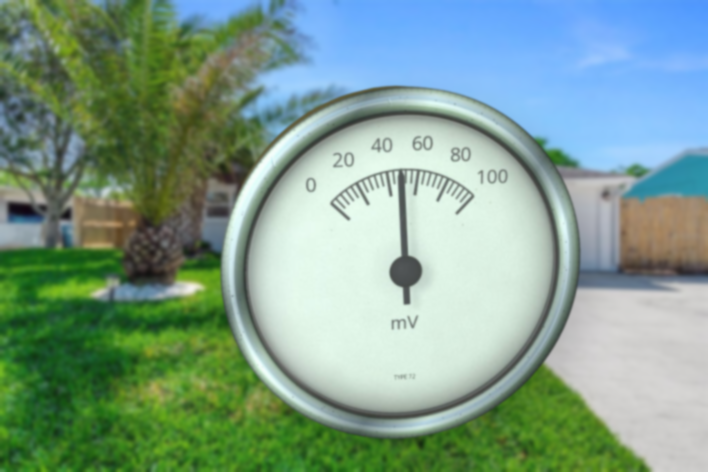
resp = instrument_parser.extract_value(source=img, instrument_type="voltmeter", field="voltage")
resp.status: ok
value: 48 mV
